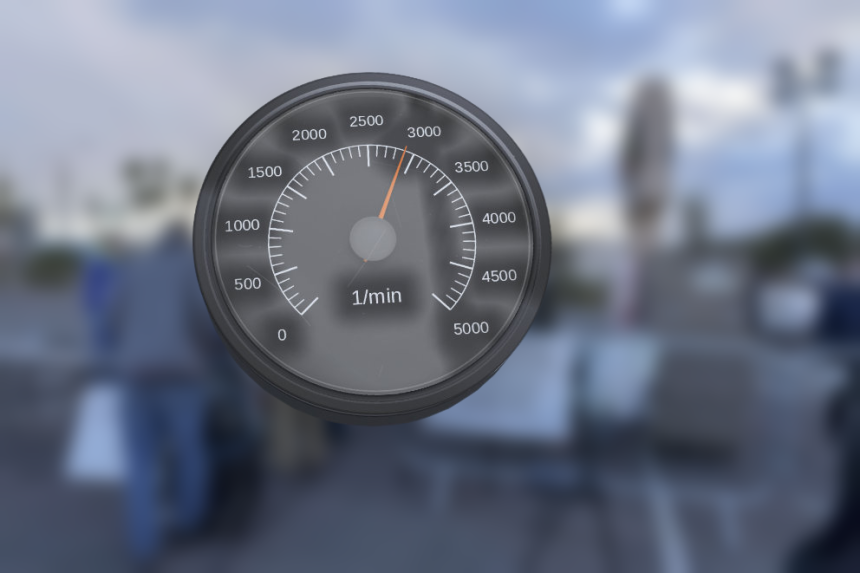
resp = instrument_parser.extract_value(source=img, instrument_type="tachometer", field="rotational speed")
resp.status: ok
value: 2900 rpm
